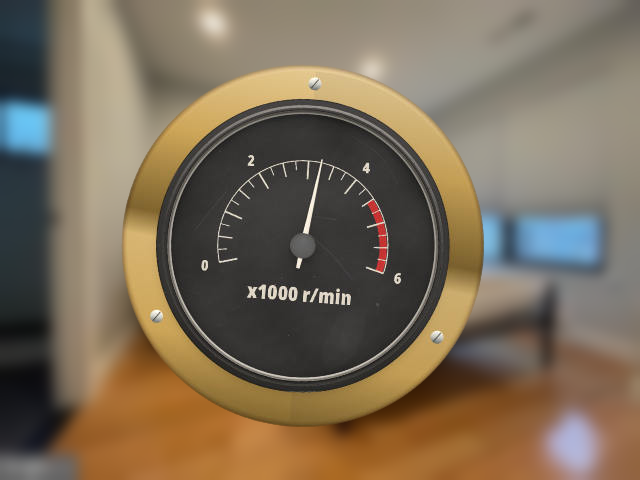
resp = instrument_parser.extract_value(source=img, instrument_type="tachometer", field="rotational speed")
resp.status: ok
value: 3250 rpm
